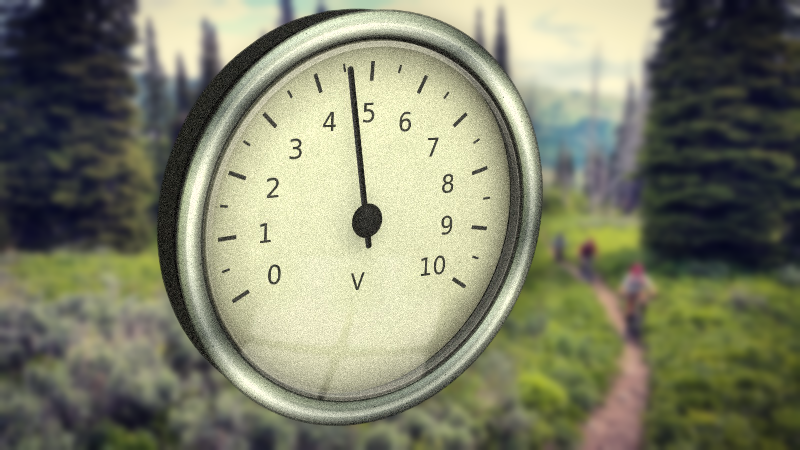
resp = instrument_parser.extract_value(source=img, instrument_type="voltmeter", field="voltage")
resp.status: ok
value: 4.5 V
